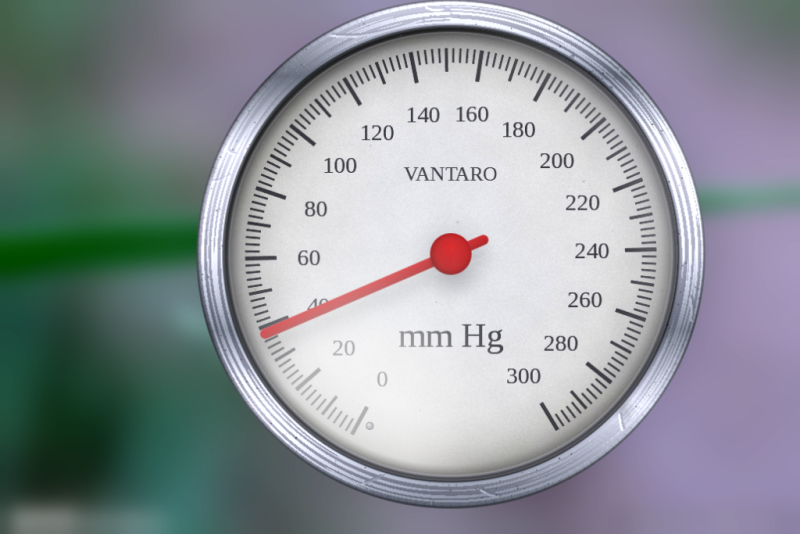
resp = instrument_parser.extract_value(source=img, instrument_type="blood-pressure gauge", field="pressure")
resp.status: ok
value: 38 mmHg
